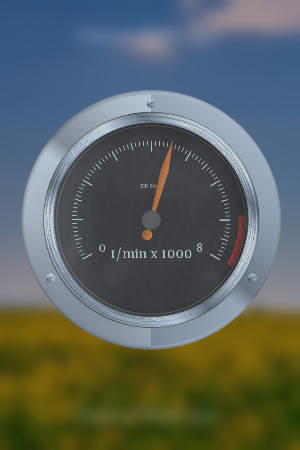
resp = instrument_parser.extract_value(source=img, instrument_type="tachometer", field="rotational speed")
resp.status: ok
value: 4500 rpm
